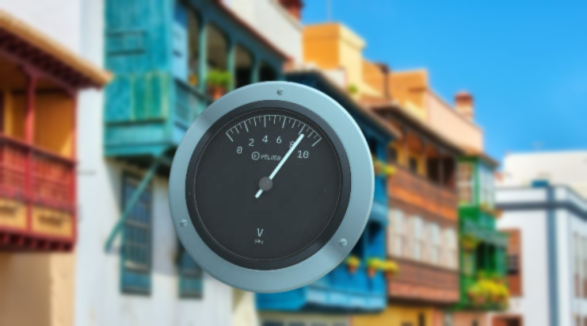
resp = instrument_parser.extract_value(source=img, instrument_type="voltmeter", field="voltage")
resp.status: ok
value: 8.5 V
